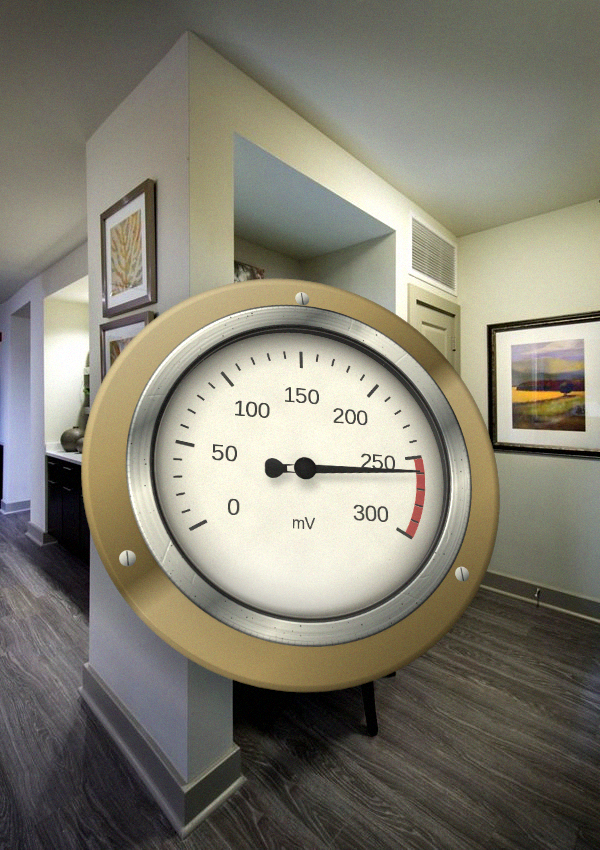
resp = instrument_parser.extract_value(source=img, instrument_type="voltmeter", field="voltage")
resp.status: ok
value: 260 mV
